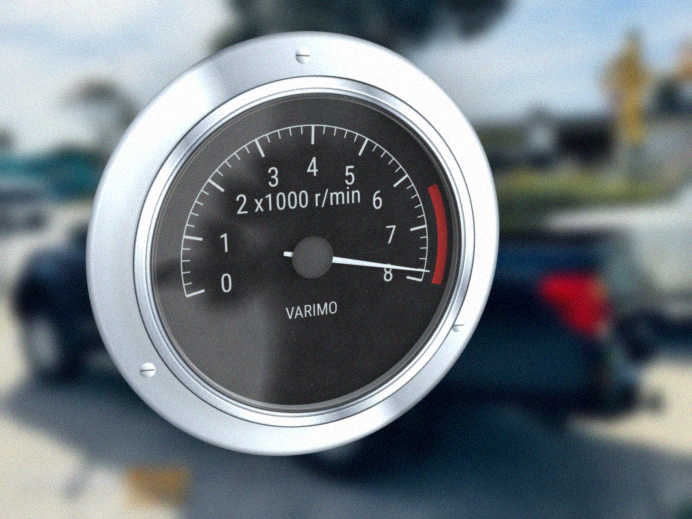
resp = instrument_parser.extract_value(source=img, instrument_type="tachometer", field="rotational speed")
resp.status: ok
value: 7800 rpm
